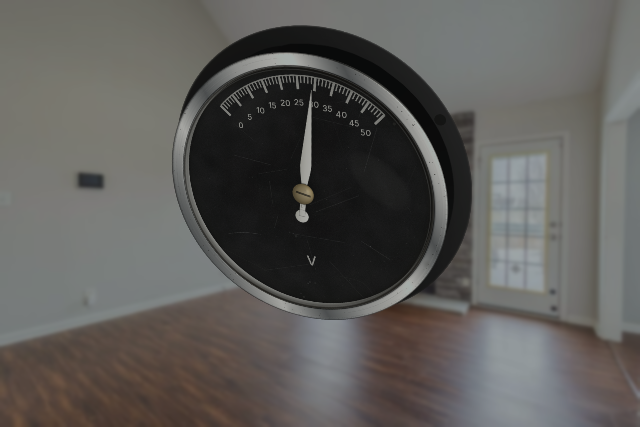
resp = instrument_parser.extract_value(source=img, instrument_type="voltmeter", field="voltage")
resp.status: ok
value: 30 V
